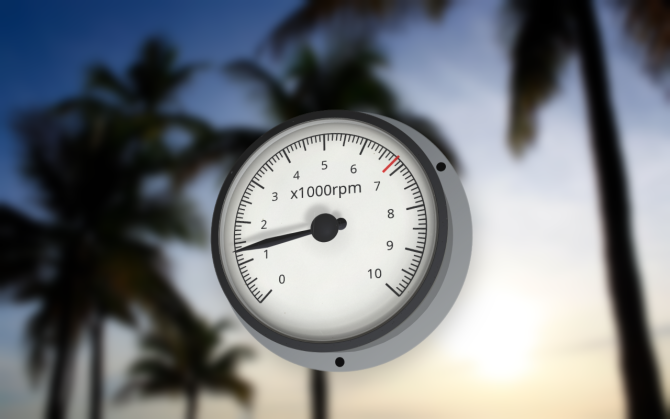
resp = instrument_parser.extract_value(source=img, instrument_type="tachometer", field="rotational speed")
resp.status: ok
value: 1300 rpm
